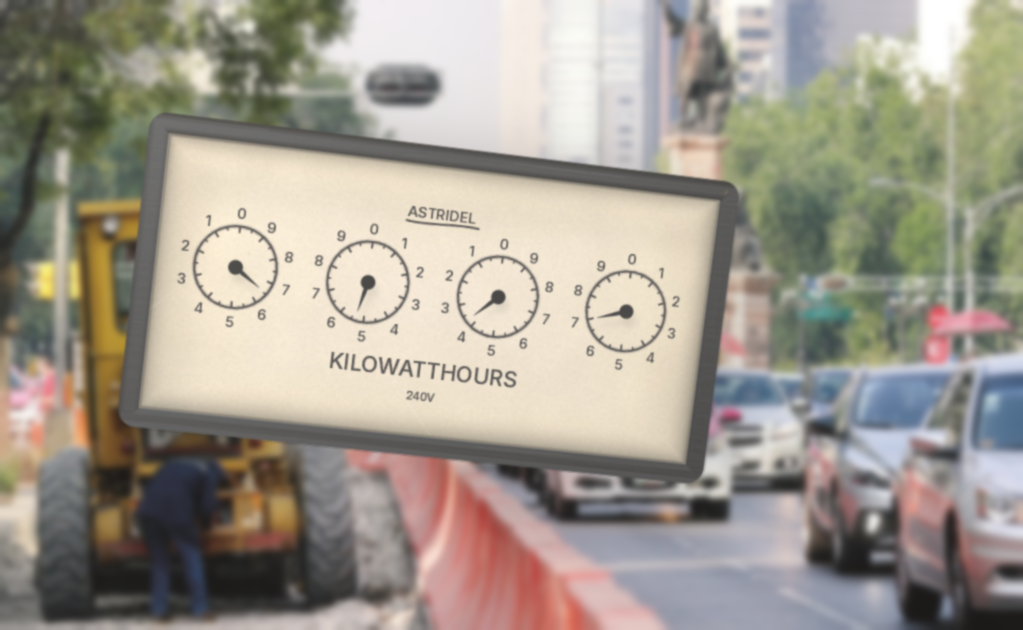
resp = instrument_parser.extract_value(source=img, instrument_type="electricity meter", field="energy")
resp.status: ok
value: 6537 kWh
